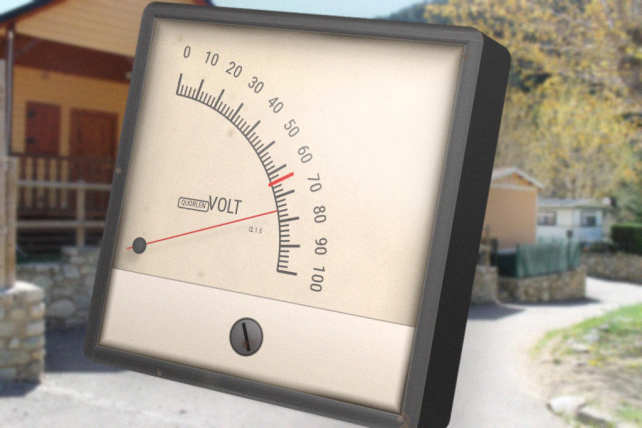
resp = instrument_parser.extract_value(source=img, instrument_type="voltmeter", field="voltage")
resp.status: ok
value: 76 V
